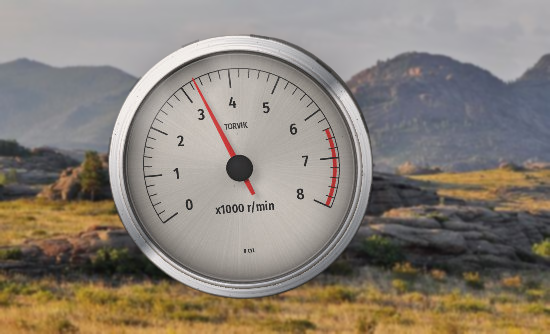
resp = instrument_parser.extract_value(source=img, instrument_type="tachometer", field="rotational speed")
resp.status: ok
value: 3300 rpm
